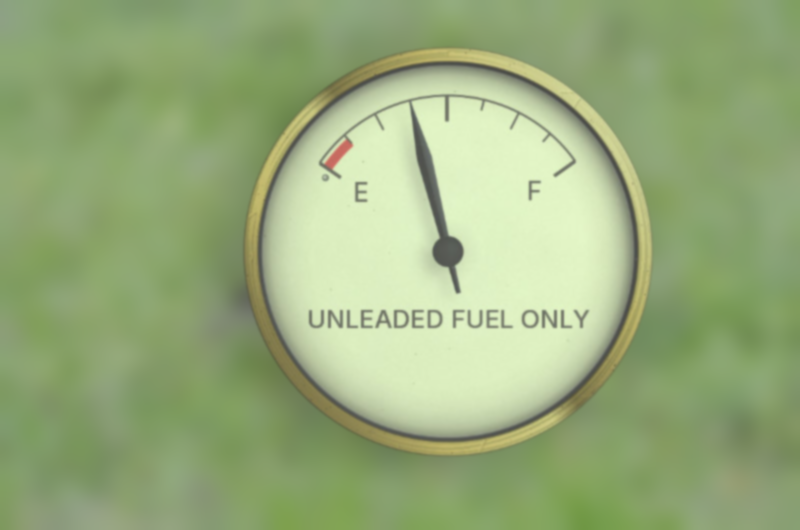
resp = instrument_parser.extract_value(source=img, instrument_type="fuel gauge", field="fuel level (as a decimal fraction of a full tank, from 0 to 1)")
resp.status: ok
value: 0.375
